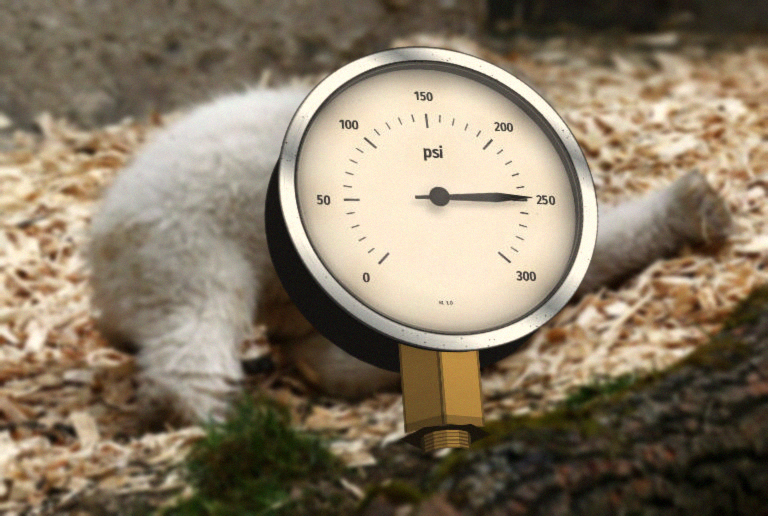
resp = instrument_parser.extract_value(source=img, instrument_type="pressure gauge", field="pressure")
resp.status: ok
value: 250 psi
